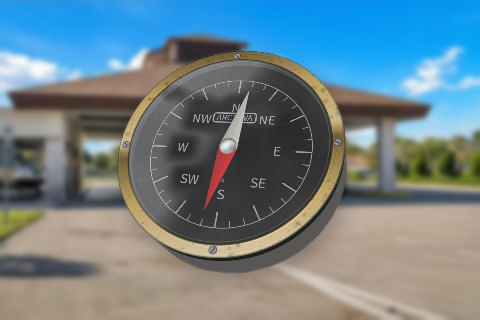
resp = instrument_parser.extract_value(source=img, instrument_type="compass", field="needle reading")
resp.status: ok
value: 190 °
